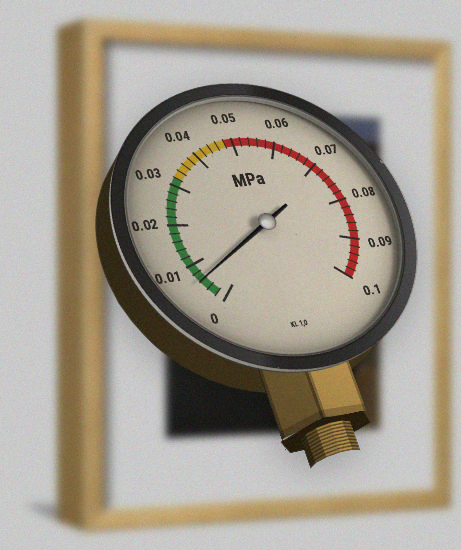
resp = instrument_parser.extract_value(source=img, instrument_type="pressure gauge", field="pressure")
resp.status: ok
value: 0.006 MPa
